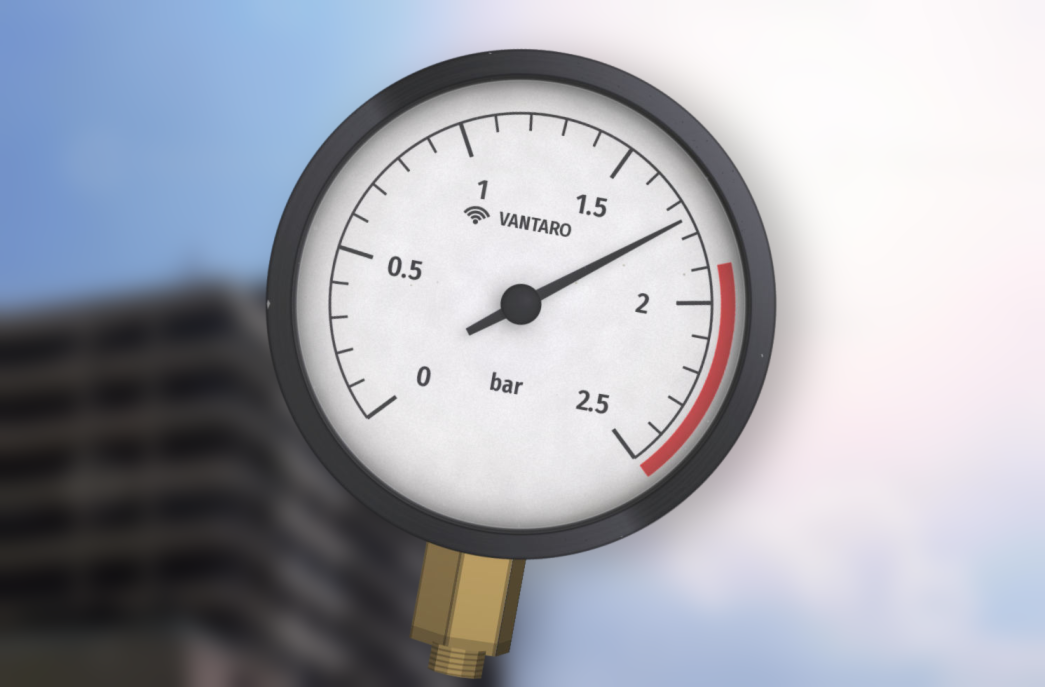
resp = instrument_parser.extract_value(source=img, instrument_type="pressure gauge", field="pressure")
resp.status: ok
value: 1.75 bar
